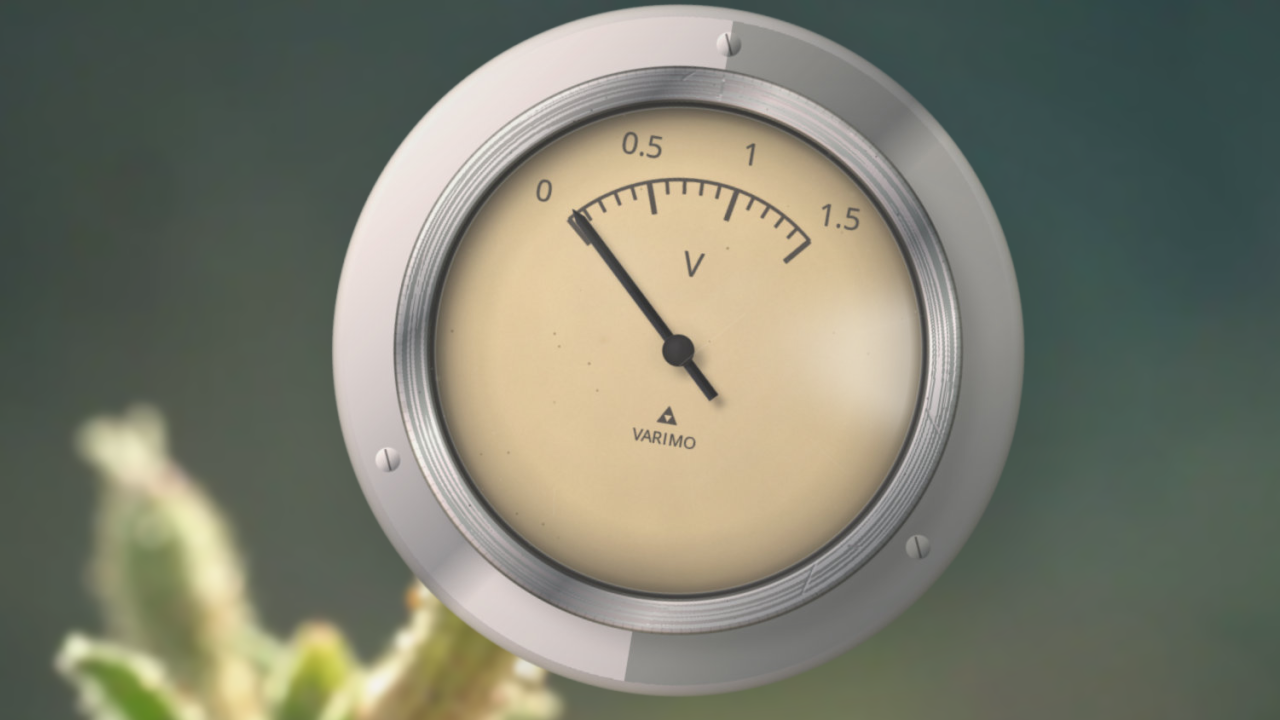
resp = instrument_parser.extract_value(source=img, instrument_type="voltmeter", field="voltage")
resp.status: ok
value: 0.05 V
